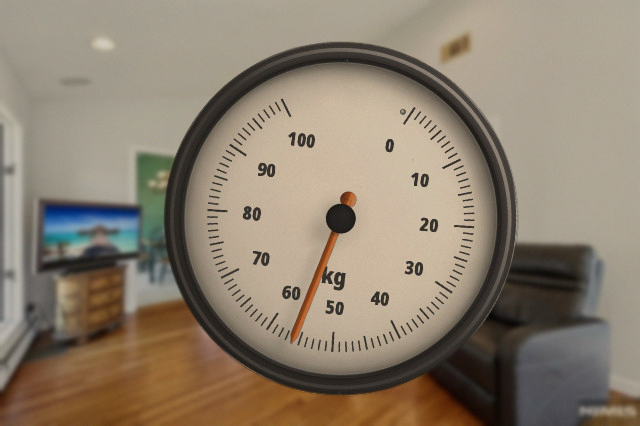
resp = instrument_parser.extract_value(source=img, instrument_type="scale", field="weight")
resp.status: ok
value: 56 kg
